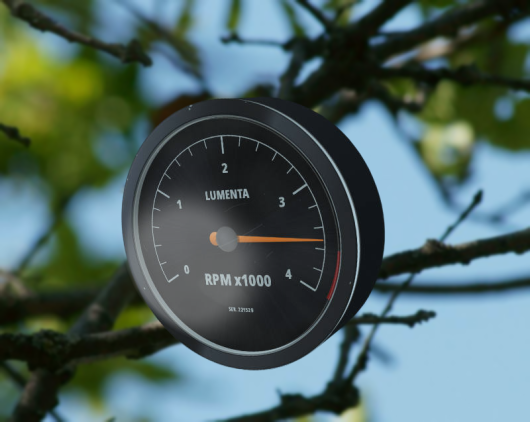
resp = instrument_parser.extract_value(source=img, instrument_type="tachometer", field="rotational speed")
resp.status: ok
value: 3500 rpm
